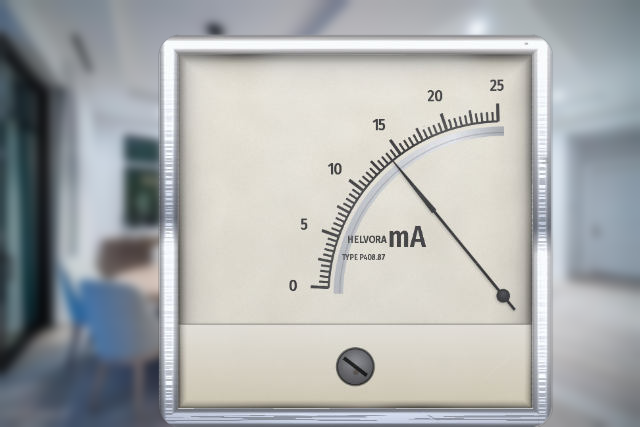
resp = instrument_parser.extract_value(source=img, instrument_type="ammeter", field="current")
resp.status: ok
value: 14 mA
